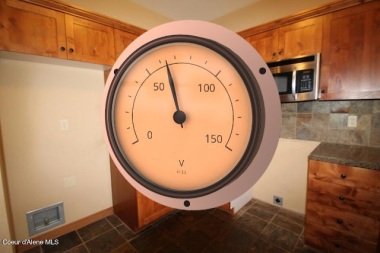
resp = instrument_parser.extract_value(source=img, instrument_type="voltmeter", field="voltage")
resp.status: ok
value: 65 V
